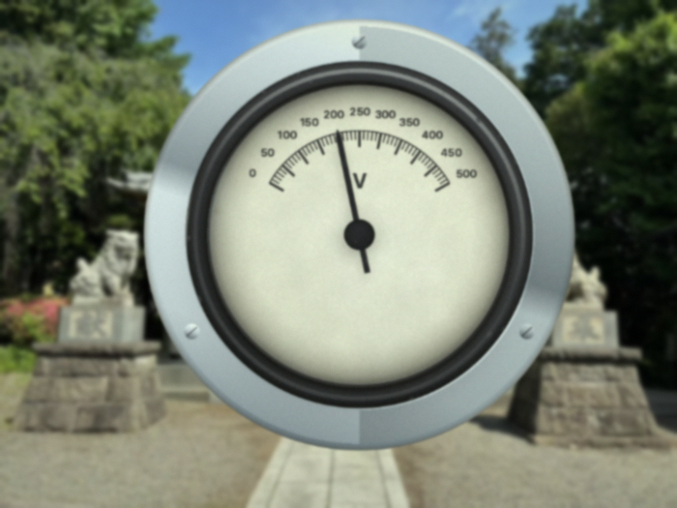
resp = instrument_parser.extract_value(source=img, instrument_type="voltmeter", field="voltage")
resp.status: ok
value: 200 V
